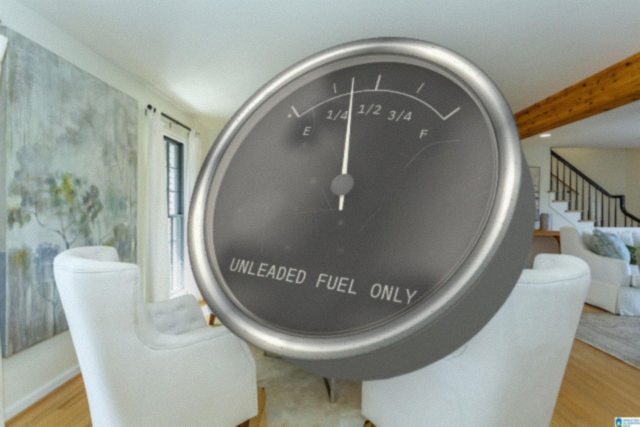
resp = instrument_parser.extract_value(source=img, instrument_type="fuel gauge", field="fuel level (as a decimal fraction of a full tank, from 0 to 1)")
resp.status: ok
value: 0.375
